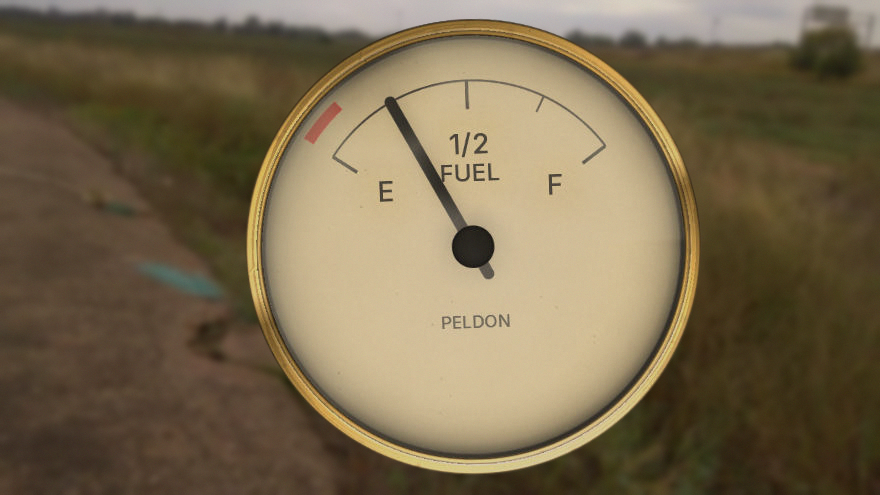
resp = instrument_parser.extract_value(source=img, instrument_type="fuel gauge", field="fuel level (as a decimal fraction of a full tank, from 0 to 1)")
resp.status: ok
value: 0.25
